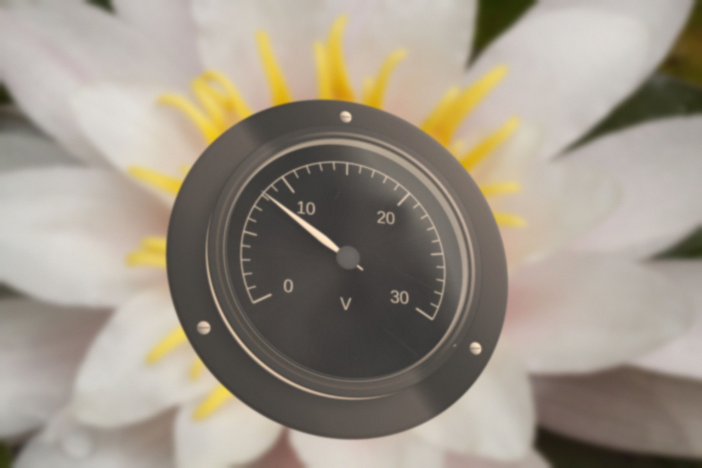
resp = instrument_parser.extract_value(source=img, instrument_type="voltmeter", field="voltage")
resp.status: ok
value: 8 V
